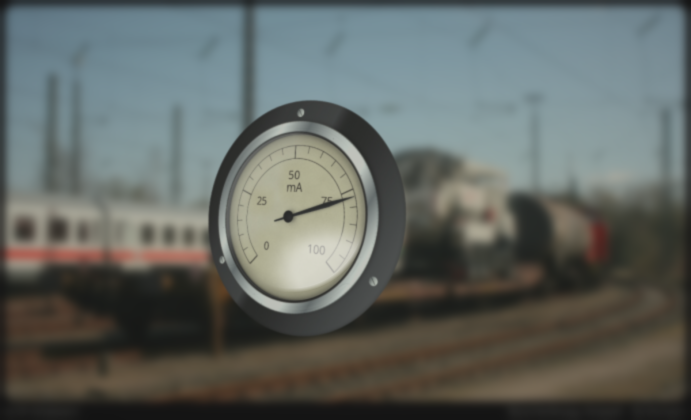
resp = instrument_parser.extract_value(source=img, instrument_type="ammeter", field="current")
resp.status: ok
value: 77.5 mA
